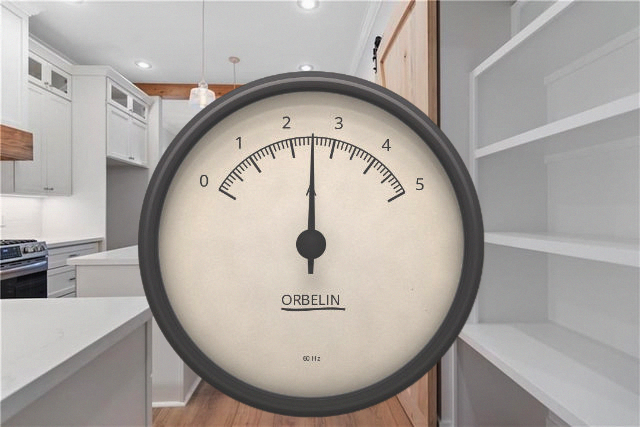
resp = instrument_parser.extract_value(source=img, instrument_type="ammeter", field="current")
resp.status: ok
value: 2.5 A
